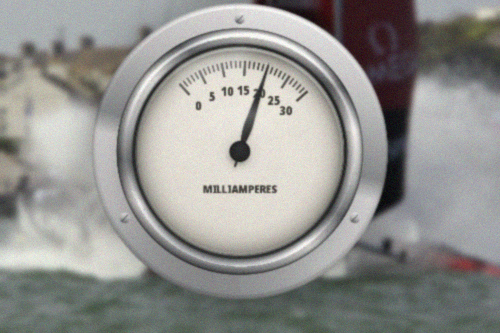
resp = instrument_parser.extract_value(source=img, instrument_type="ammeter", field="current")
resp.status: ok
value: 20 mA
